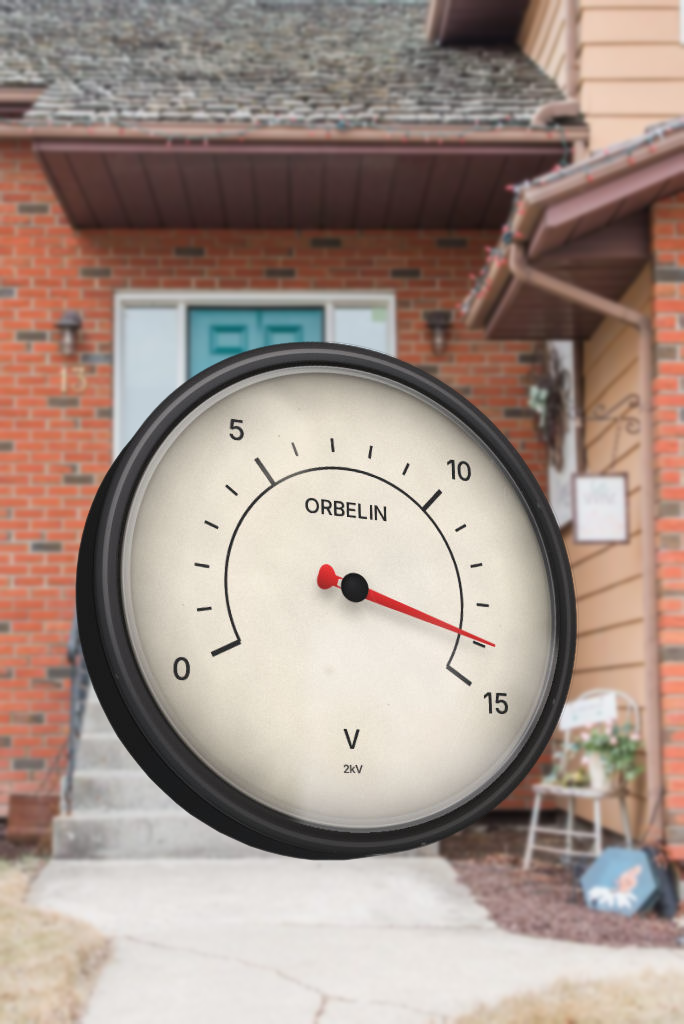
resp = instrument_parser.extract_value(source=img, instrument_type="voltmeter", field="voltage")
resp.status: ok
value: 14 V
